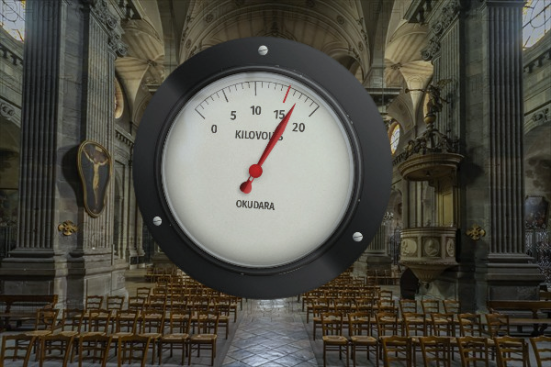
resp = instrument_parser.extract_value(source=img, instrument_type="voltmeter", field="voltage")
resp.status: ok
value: 17 kV
